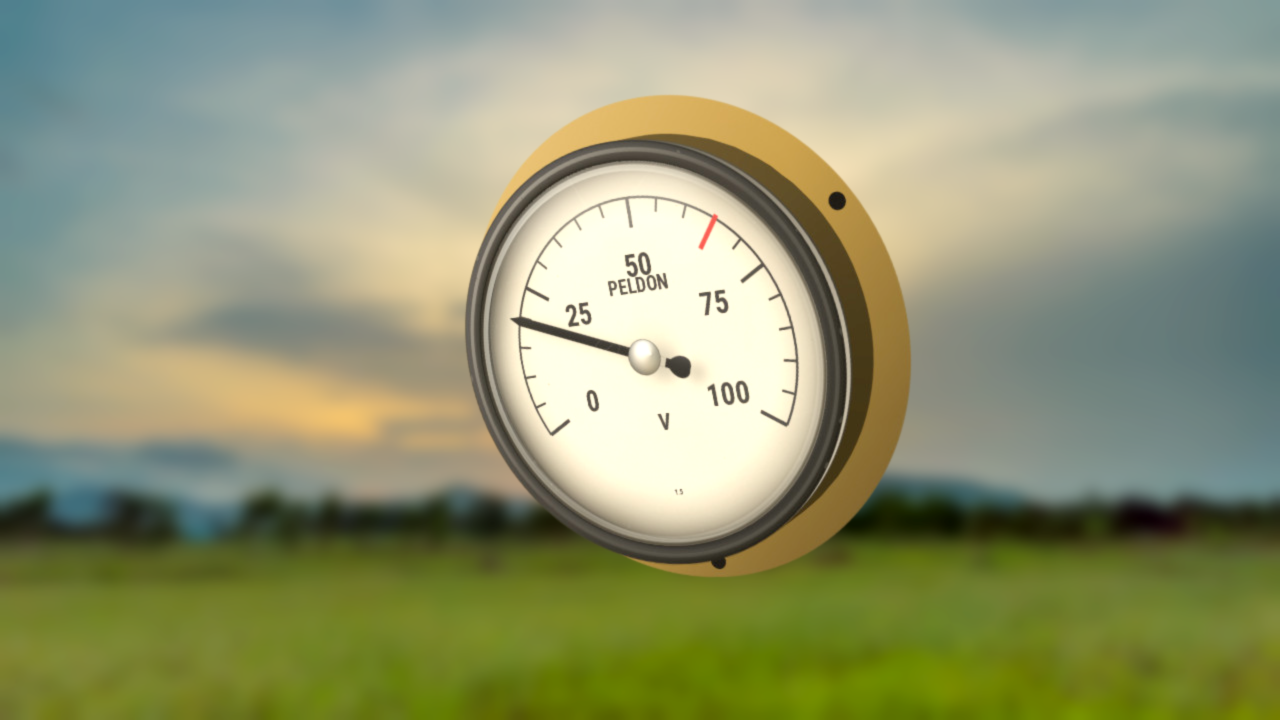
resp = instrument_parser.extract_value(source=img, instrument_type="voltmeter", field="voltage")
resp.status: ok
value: 20 V
